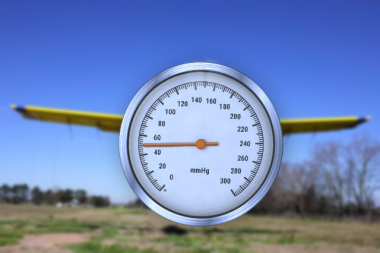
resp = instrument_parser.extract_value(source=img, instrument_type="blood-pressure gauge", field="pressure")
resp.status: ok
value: 50 mmHg
